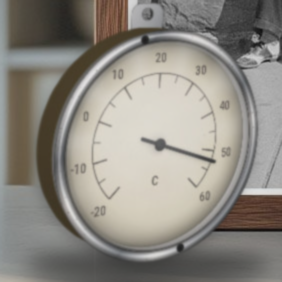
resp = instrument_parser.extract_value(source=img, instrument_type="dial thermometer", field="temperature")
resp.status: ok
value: 52.5 °C
